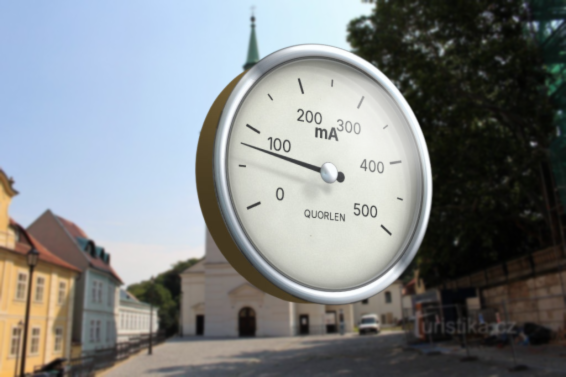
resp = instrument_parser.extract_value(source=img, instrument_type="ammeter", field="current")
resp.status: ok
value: 75 mA
